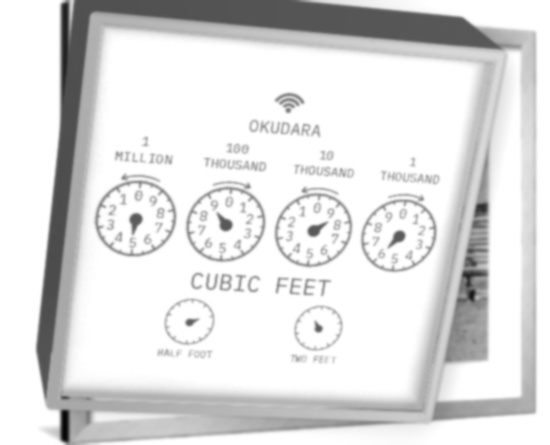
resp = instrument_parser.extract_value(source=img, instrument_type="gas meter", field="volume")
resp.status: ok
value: 488600 ft³
